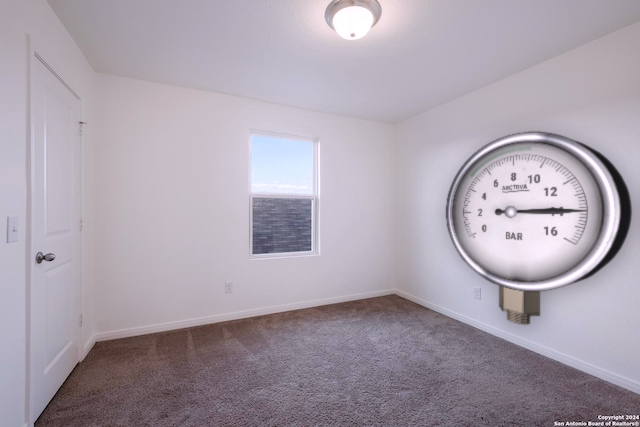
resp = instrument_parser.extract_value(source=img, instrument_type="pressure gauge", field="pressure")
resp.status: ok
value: 14 bar
